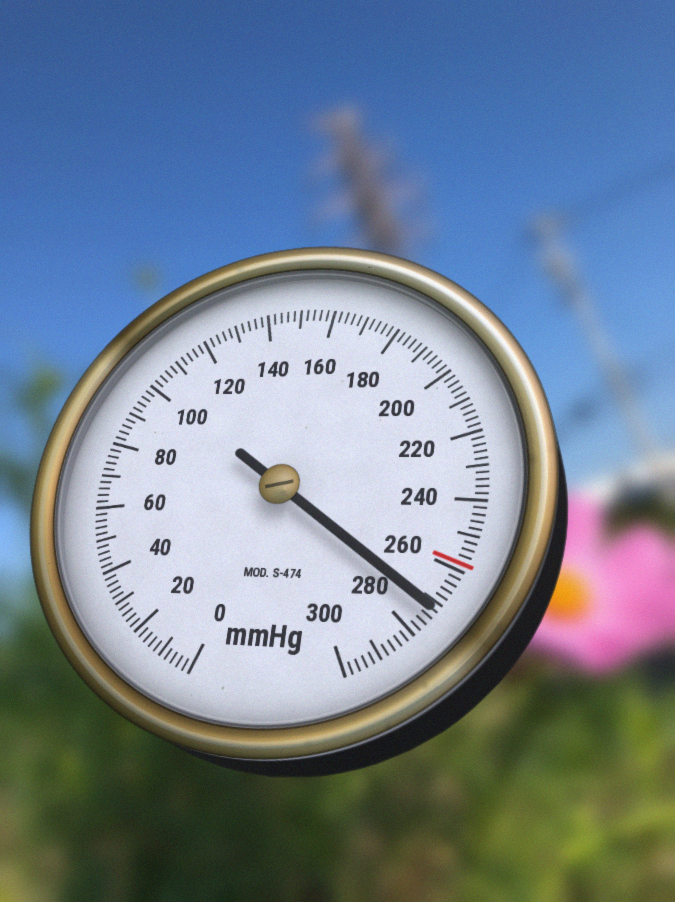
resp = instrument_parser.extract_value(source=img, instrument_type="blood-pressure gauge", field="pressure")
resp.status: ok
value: 272 mmHg
